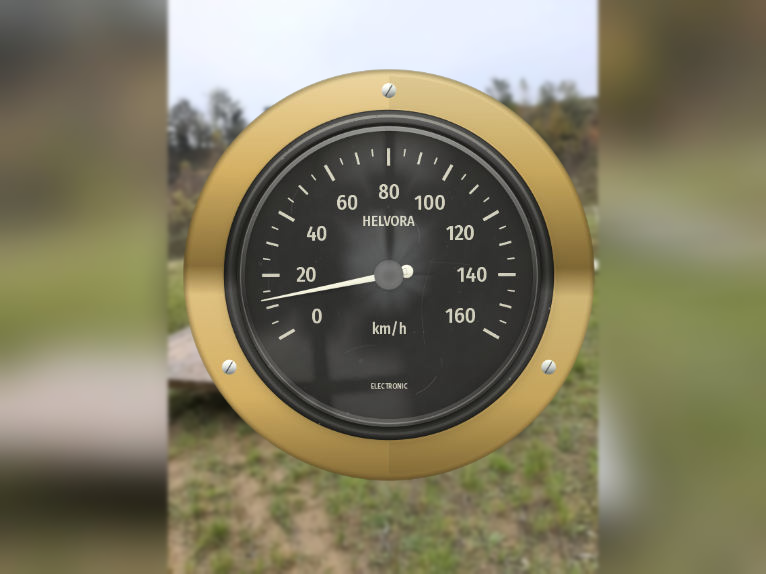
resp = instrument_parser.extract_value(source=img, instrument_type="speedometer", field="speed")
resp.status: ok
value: 12.5 km/h
